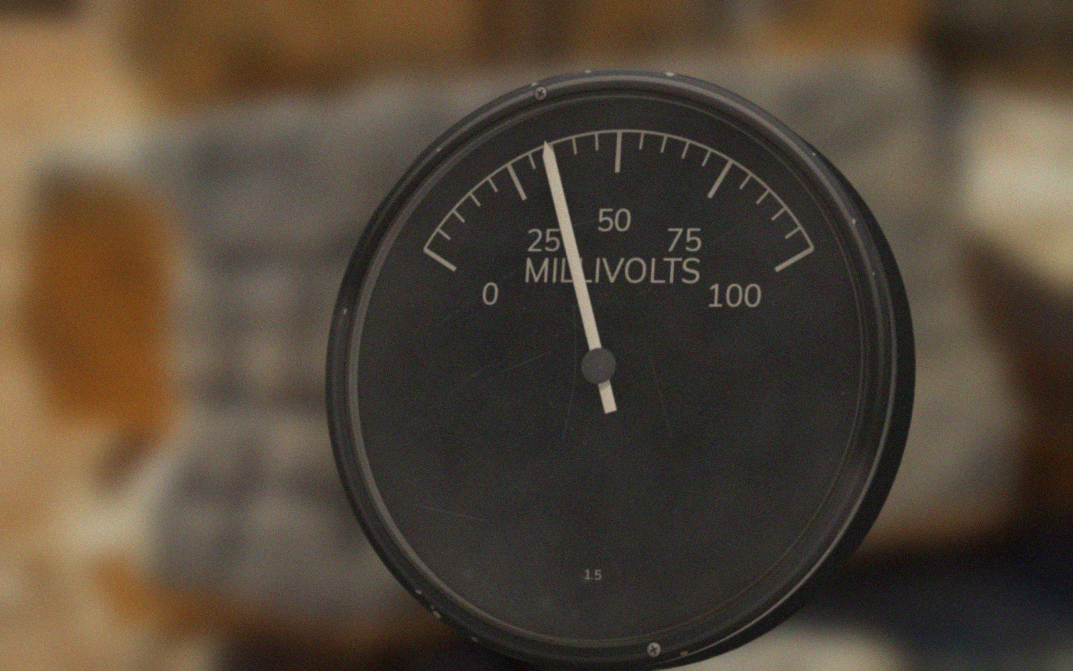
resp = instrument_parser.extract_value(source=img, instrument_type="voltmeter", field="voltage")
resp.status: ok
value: 35 mV
